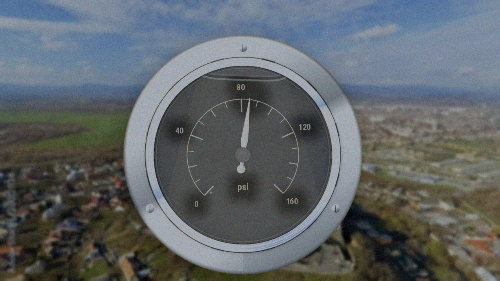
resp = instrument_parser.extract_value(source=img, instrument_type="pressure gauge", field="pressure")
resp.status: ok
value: 85 psi
